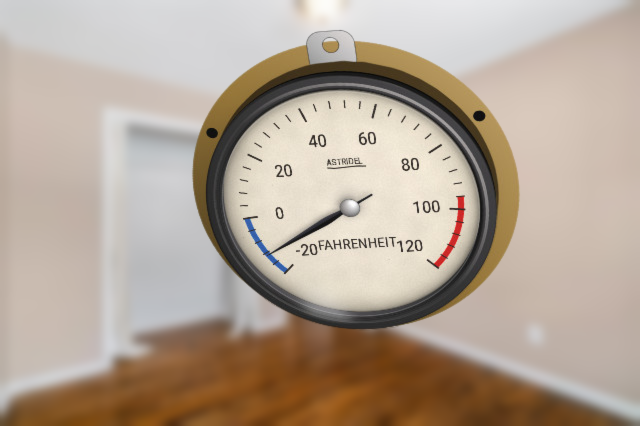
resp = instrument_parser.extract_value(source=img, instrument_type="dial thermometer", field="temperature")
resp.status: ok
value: -12 °F
